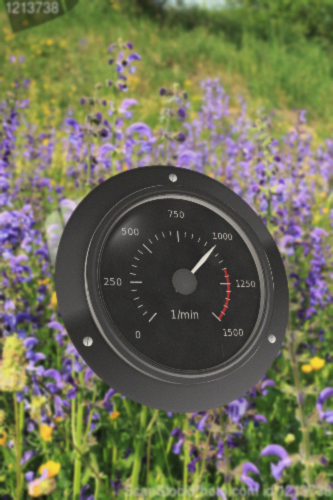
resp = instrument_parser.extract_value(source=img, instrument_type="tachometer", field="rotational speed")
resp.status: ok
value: 1000 rpm
